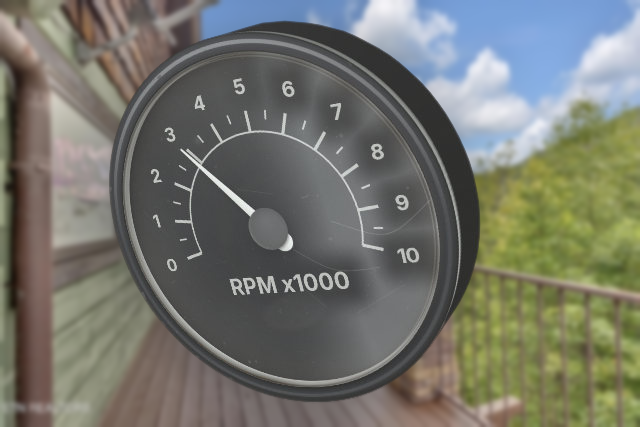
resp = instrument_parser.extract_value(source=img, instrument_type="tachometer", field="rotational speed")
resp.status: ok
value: 3000 rpm
